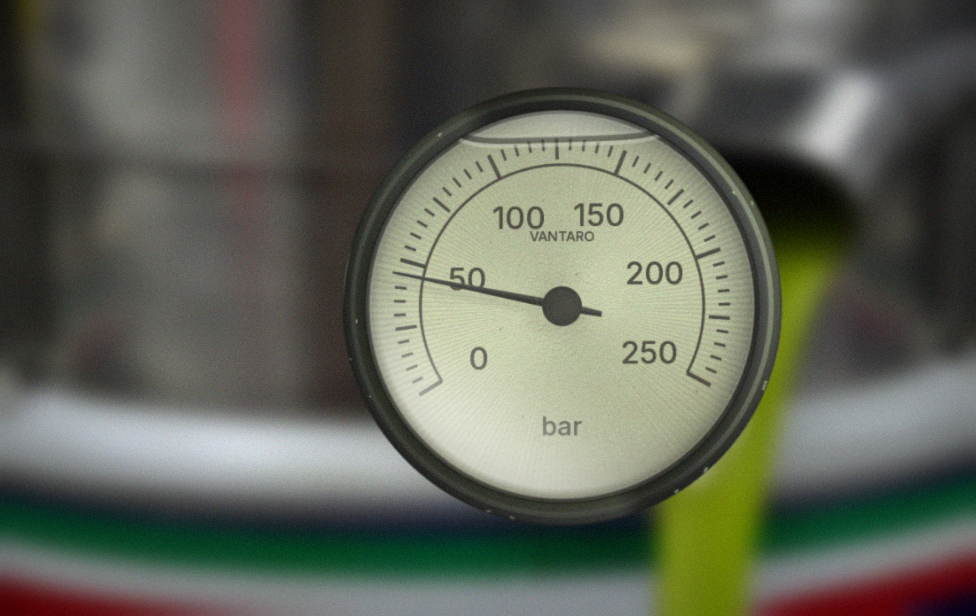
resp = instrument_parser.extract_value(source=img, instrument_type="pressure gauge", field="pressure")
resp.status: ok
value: 45 bar
